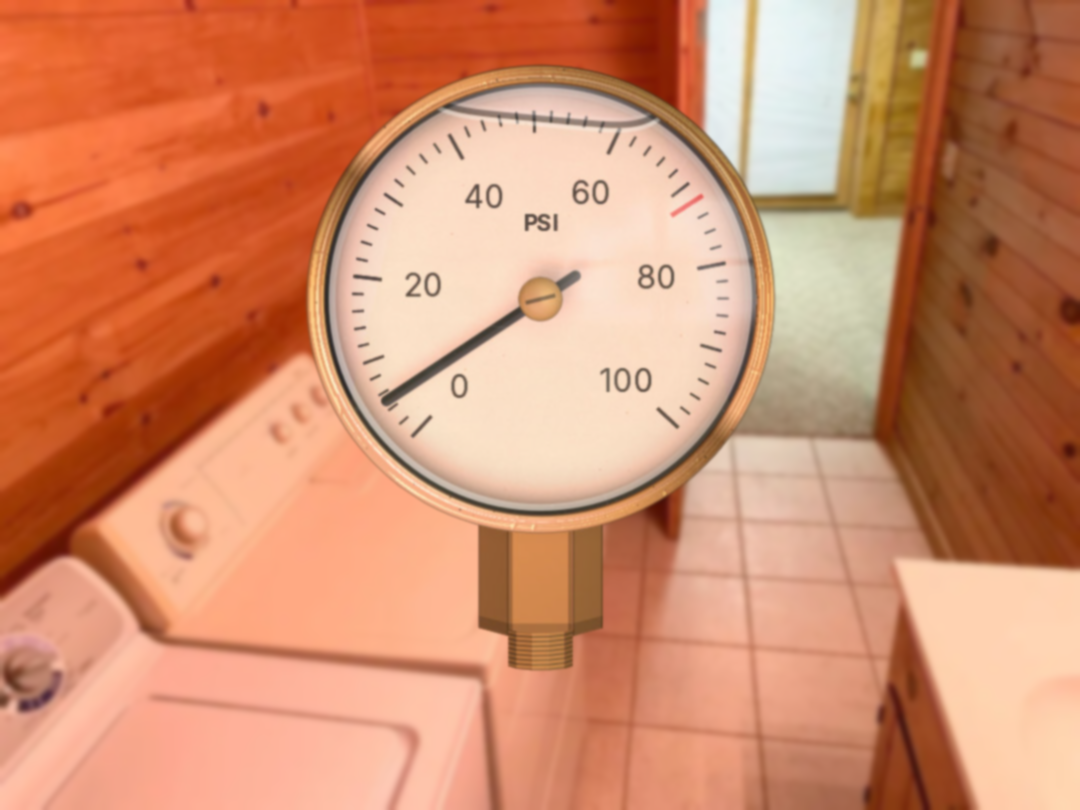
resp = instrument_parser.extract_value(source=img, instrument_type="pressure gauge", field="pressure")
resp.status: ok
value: 5 psi
